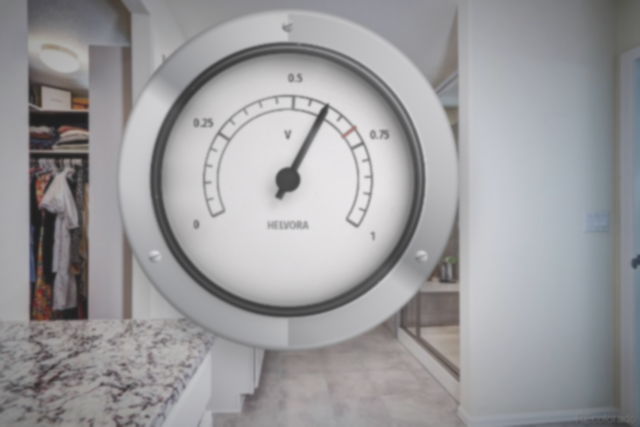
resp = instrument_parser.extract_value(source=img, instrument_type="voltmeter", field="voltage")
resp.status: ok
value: 0.6 V
